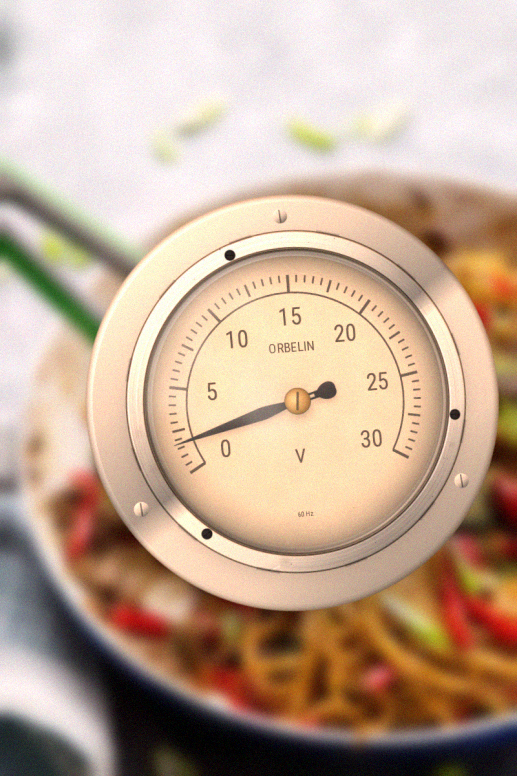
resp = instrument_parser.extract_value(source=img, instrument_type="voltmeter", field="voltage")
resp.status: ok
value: 1.75 V
